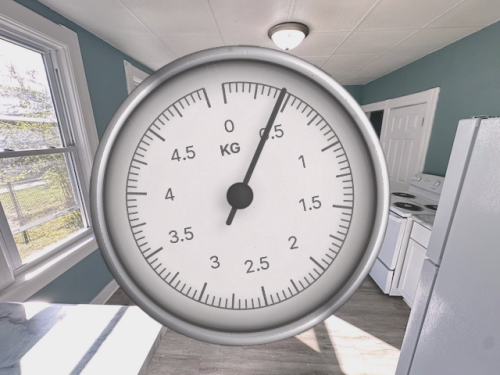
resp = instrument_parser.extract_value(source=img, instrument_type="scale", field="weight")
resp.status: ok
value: 0.45 kg
